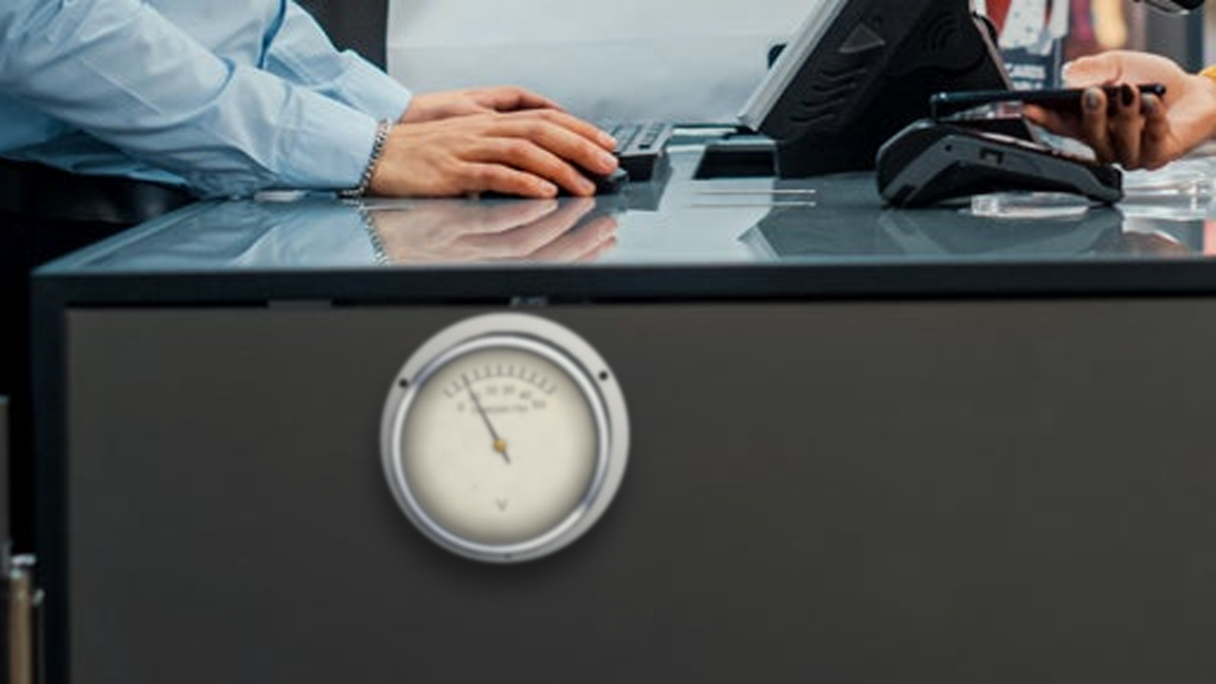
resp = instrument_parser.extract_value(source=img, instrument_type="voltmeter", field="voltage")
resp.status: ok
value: 10 V
